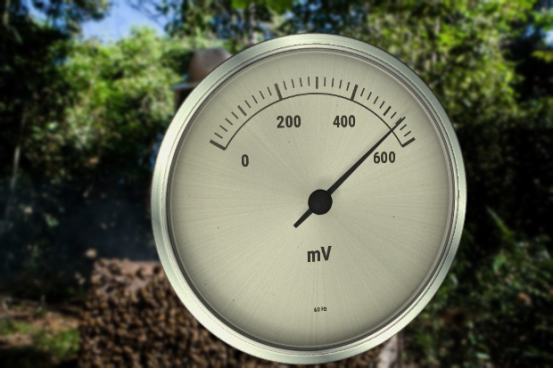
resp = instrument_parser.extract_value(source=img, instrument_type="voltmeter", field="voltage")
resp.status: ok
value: 540 mV
